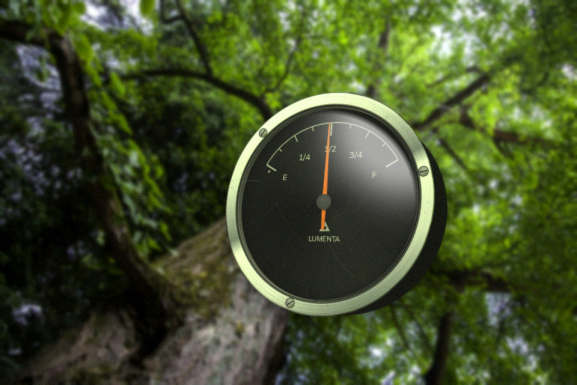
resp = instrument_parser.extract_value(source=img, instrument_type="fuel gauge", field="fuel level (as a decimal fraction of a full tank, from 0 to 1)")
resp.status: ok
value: 0.5
